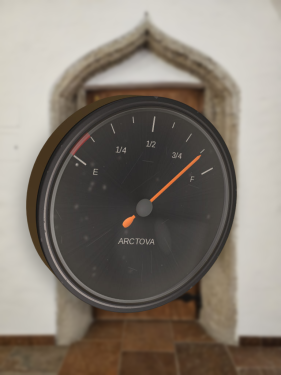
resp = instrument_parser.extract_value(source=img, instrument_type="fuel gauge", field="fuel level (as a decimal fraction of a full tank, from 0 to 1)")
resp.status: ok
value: 0.875
